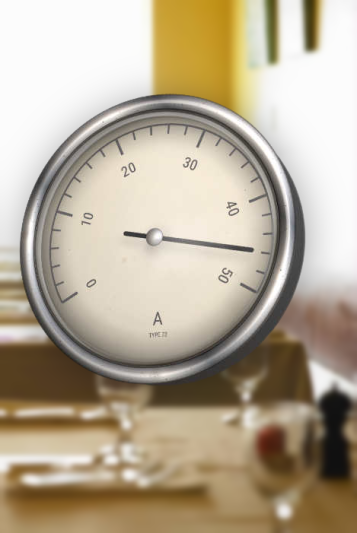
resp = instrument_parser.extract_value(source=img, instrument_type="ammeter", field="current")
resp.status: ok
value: 46 A
